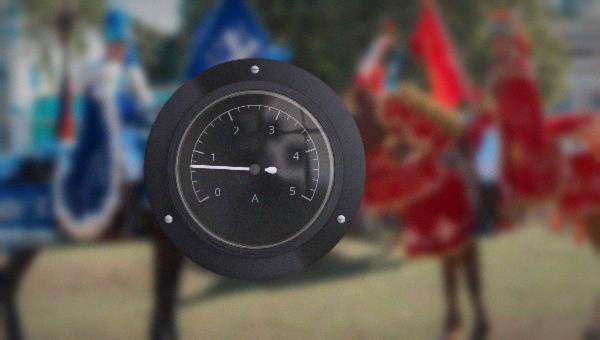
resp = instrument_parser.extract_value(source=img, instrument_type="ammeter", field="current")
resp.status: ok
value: 0.7 A
